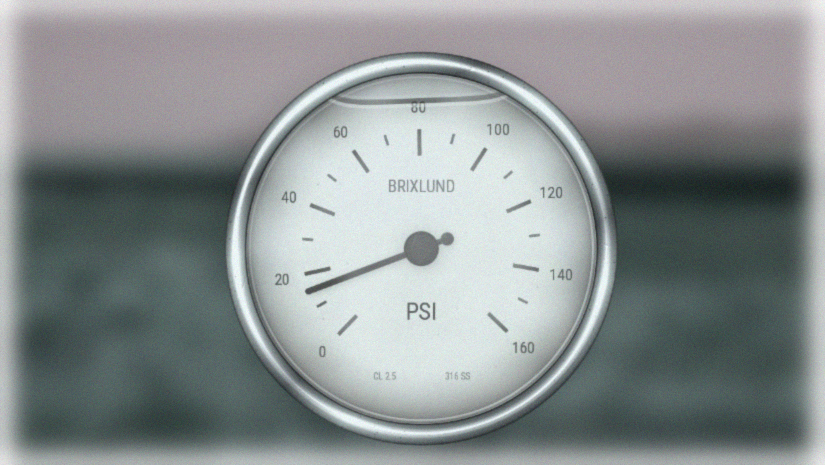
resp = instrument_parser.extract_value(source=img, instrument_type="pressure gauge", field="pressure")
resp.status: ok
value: 15 psi
